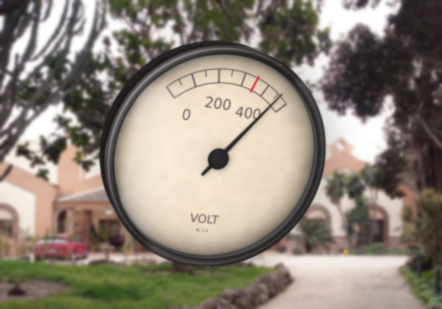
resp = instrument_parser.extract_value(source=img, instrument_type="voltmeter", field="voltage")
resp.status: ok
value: 450 V
